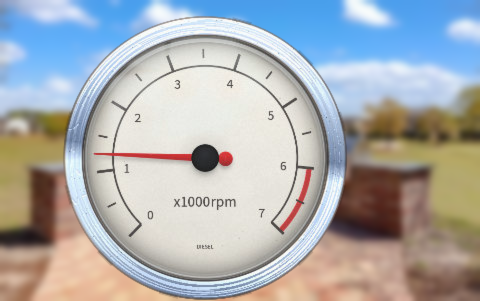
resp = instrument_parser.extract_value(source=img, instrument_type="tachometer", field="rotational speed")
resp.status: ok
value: 1250 rpm
